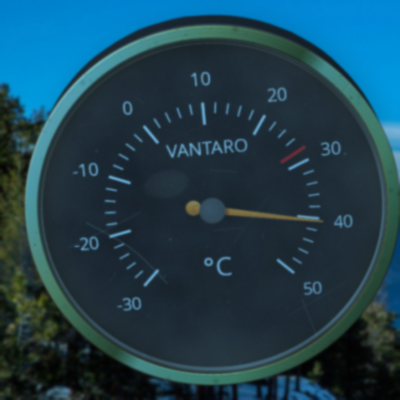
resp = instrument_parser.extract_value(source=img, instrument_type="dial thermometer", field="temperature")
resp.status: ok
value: 40 °C
